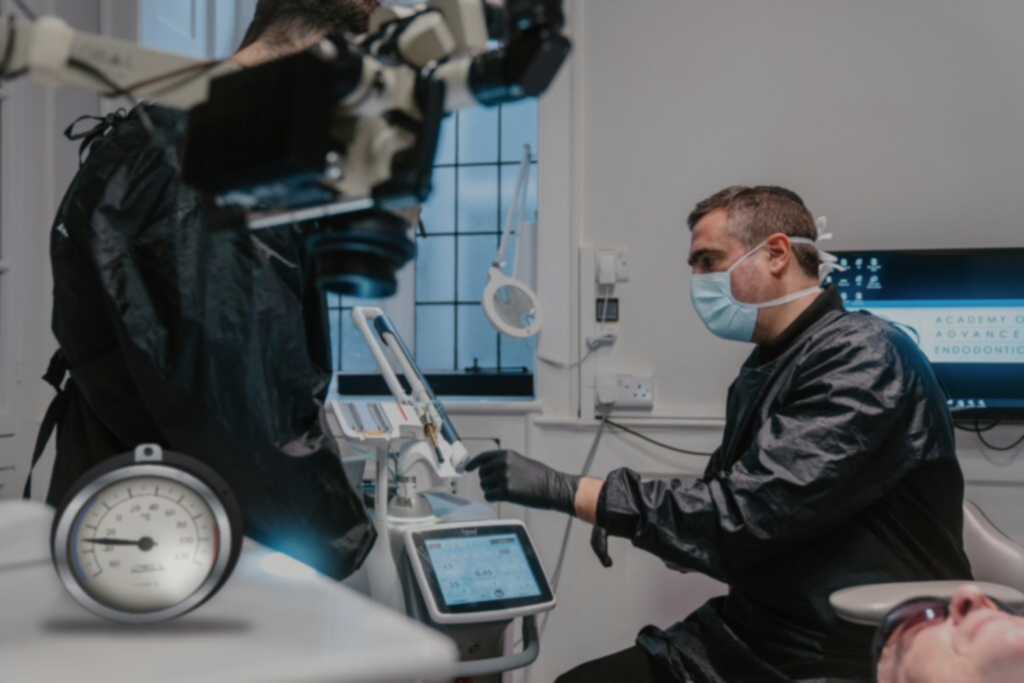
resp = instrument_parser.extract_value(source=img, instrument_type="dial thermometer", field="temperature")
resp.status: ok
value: -30 °F
